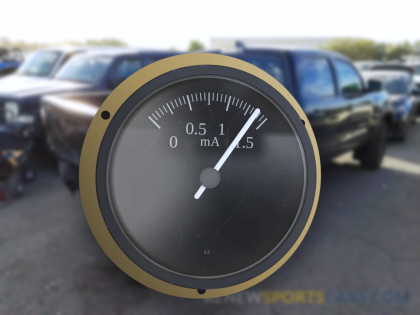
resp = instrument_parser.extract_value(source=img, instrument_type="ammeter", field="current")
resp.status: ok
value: 1.35 mA
